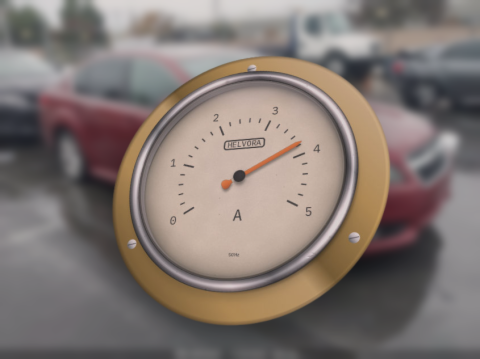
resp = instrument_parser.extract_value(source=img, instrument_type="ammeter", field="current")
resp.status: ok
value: 3.8 A
